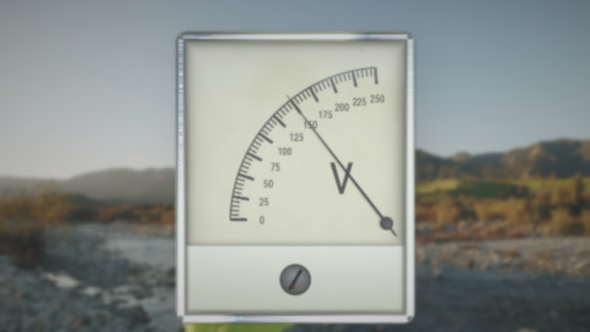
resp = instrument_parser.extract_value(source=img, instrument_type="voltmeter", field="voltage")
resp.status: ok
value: 150 V
